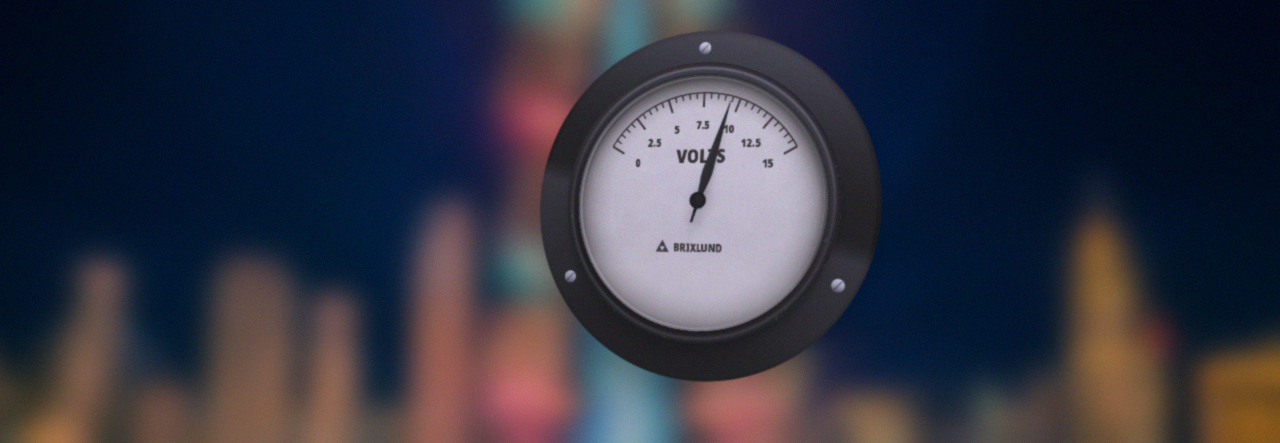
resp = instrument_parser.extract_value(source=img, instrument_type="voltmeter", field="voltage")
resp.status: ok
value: 9.5 V
